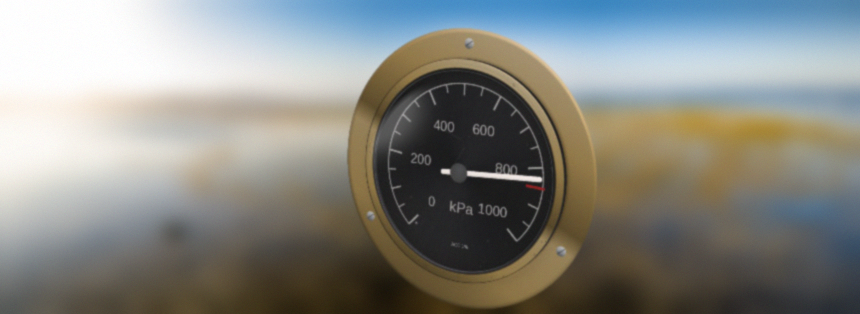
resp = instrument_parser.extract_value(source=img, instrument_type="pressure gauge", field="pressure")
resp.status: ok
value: 825 kPa
